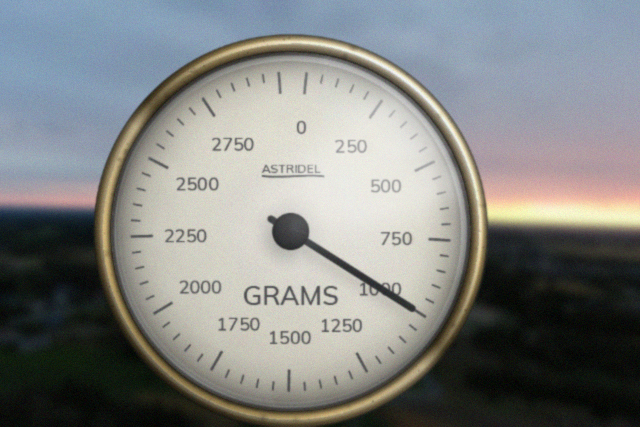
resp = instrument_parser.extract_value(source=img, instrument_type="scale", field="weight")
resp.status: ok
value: 1000 g
